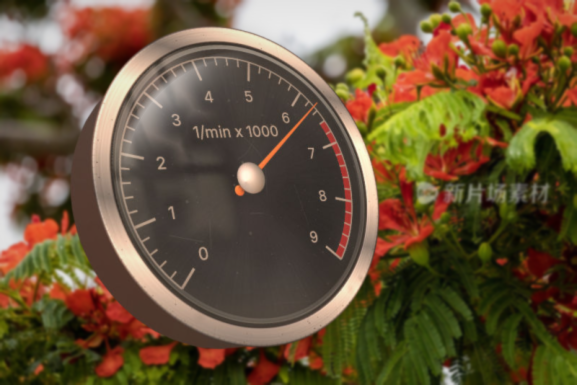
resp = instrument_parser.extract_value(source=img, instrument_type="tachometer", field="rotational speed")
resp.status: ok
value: 6300 rpm
